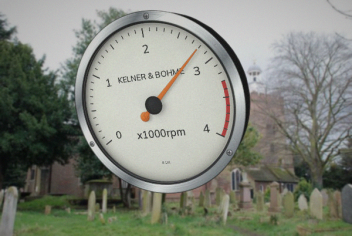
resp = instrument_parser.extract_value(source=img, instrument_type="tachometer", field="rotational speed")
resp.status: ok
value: 2800 rpm
